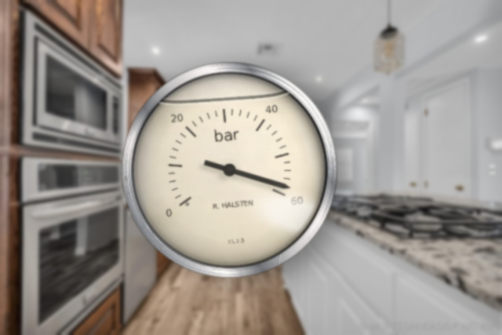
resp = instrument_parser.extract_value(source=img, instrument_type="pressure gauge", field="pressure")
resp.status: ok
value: 58 bar
